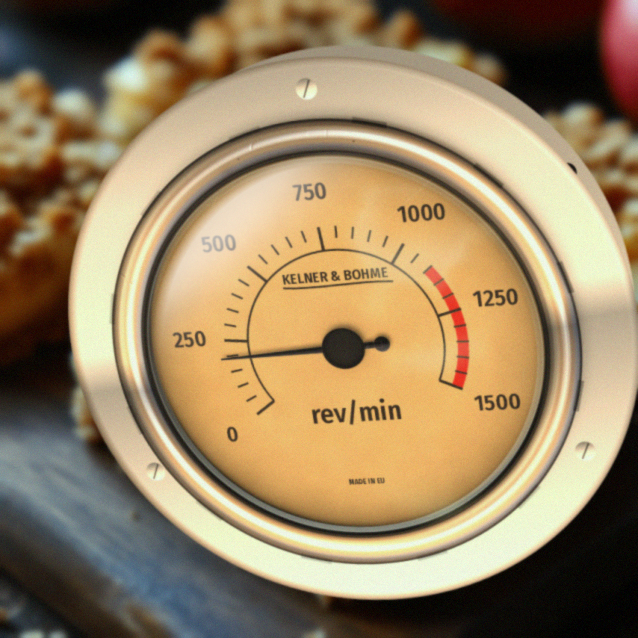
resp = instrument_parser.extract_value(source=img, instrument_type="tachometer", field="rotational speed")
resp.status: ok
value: 200 rpm
